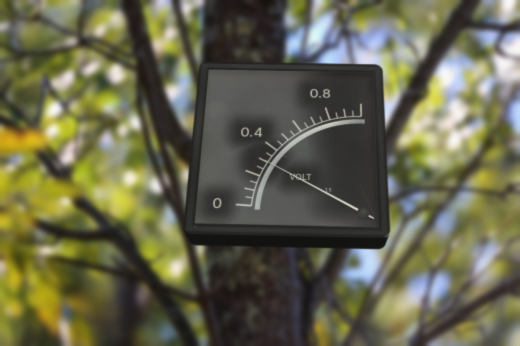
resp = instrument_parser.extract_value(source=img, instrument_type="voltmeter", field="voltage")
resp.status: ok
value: 0.3 V
